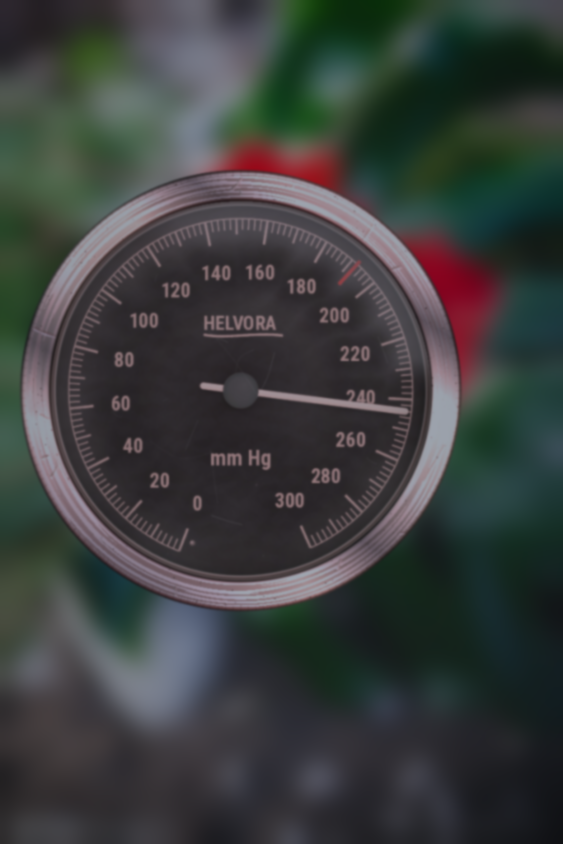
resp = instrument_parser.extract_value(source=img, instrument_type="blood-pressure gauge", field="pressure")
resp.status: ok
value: 244 mmHg
